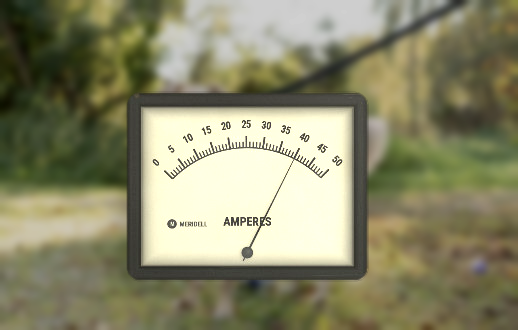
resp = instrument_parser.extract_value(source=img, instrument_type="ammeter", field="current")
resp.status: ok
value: 40 A
